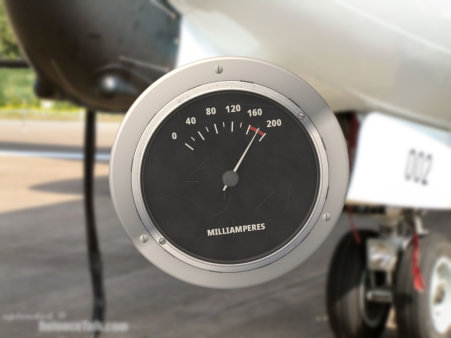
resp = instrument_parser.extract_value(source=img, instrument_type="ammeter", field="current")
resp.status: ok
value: 180 mA
